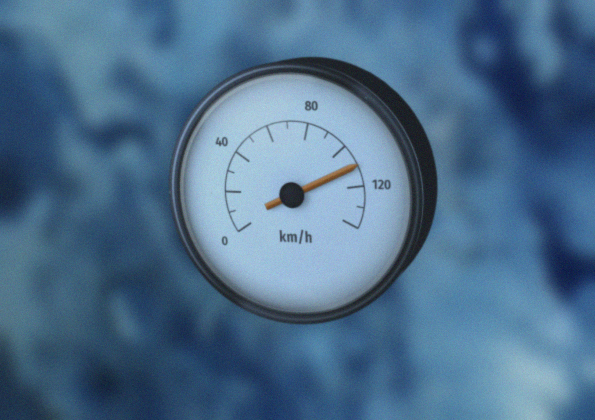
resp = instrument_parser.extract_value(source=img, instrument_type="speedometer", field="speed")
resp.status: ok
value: 110 km/h
